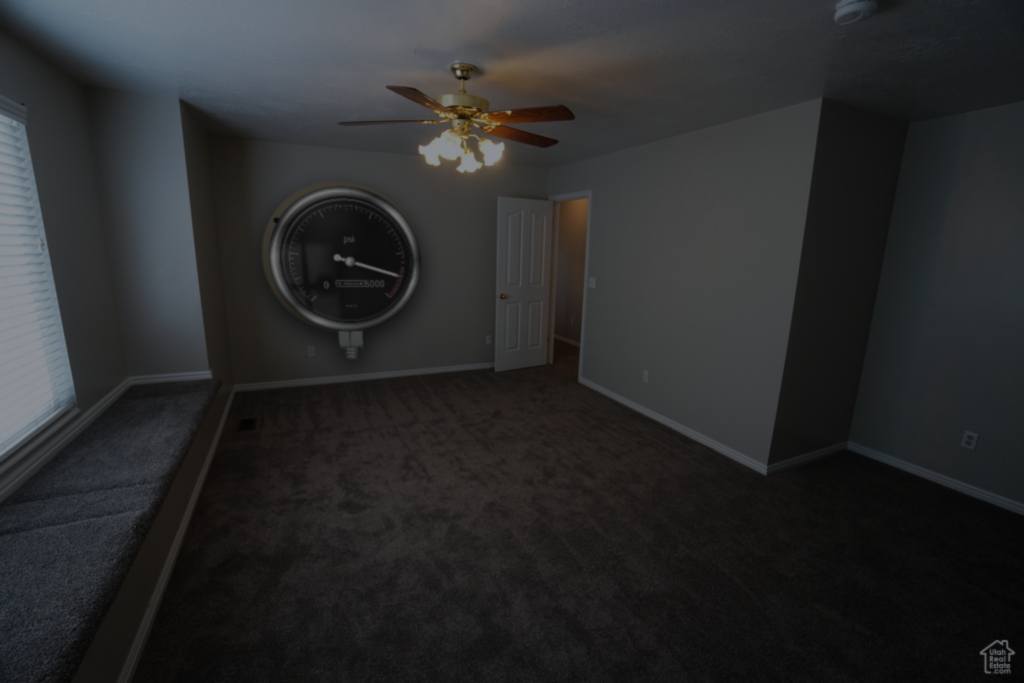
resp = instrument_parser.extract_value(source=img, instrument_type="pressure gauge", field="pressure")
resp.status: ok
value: 4500 psi
